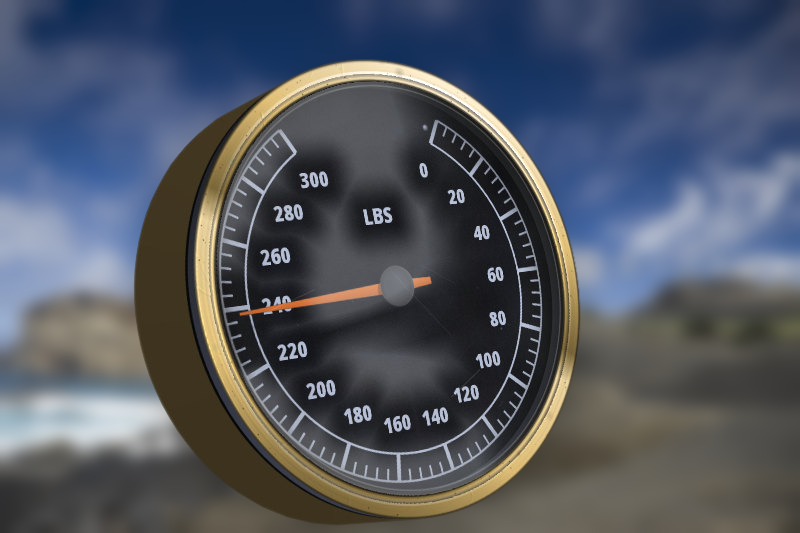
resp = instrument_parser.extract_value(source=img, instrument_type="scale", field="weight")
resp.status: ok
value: 238 lb
